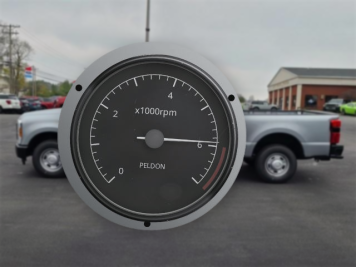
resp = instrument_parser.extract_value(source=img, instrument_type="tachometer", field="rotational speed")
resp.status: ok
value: 5900 rpm
